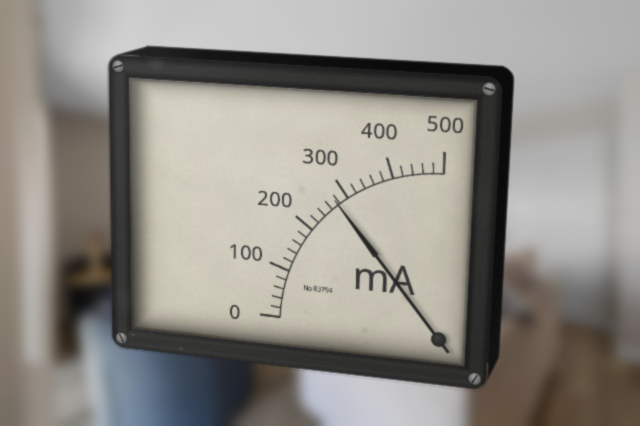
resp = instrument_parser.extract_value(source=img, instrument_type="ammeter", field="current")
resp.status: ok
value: 280 mA
